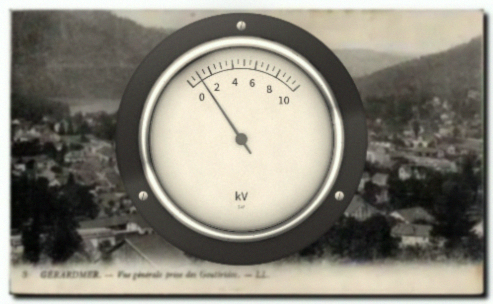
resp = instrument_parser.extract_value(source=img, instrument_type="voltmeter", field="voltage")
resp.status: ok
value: 1 kV
